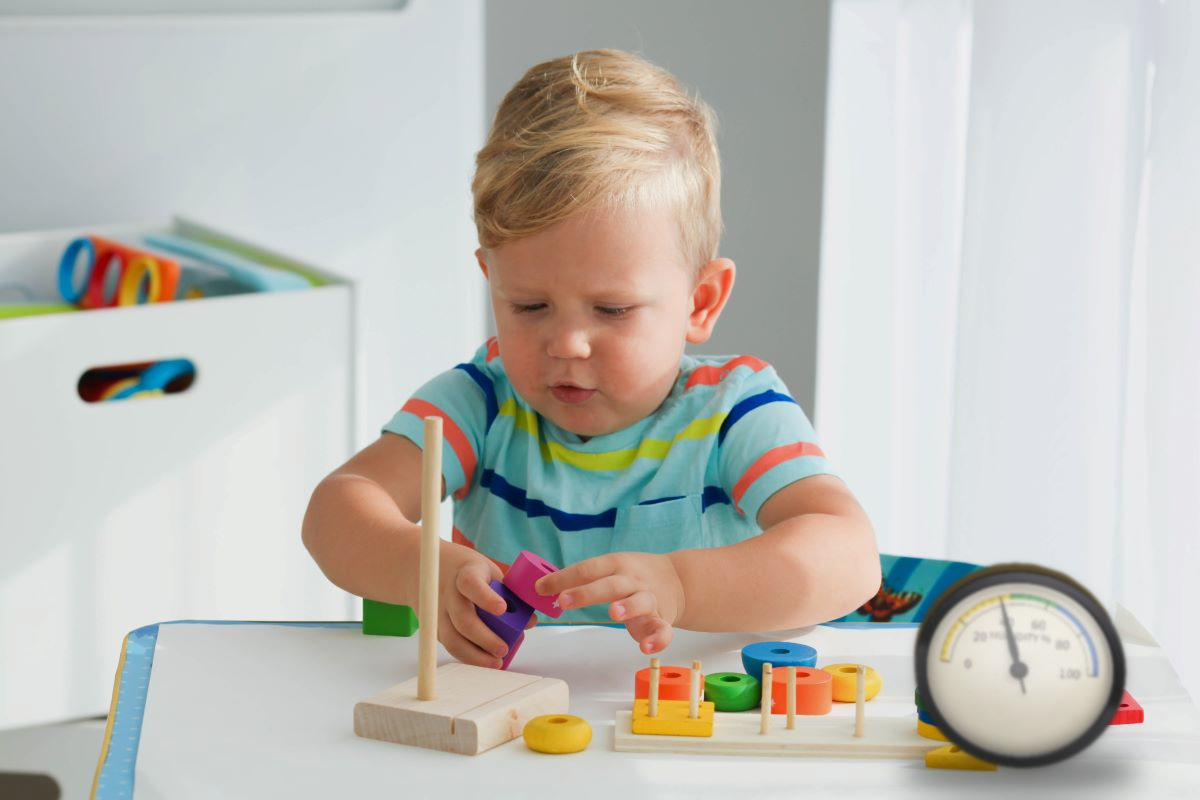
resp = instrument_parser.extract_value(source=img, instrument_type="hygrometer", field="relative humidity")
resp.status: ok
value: 40 %
